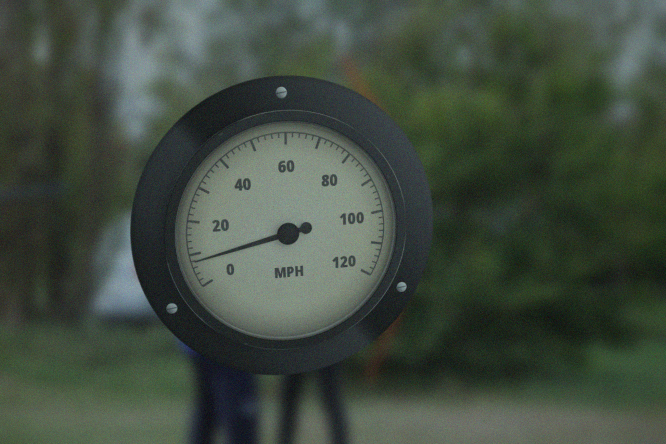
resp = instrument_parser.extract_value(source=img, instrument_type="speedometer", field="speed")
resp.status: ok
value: 8 mph
